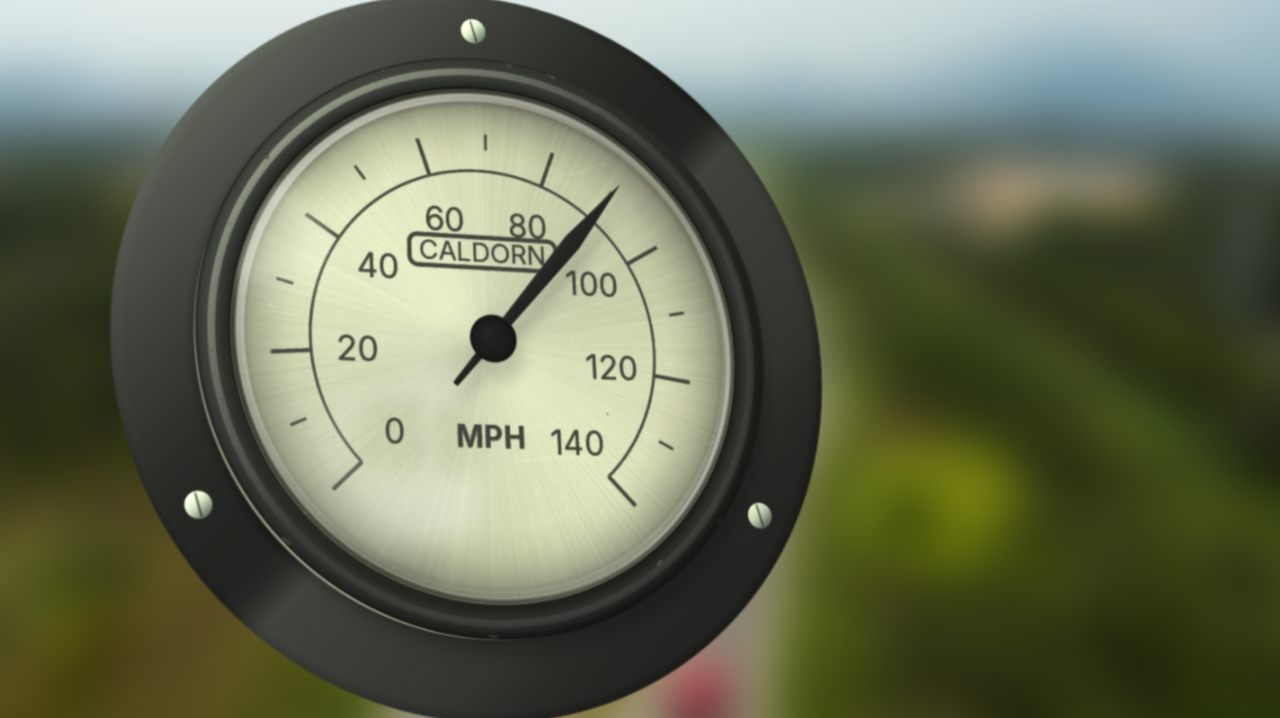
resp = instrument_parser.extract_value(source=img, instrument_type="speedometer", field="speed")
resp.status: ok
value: 90 mph
